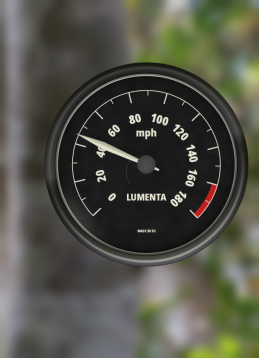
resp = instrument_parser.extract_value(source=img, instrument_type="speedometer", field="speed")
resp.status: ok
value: 45 mph
